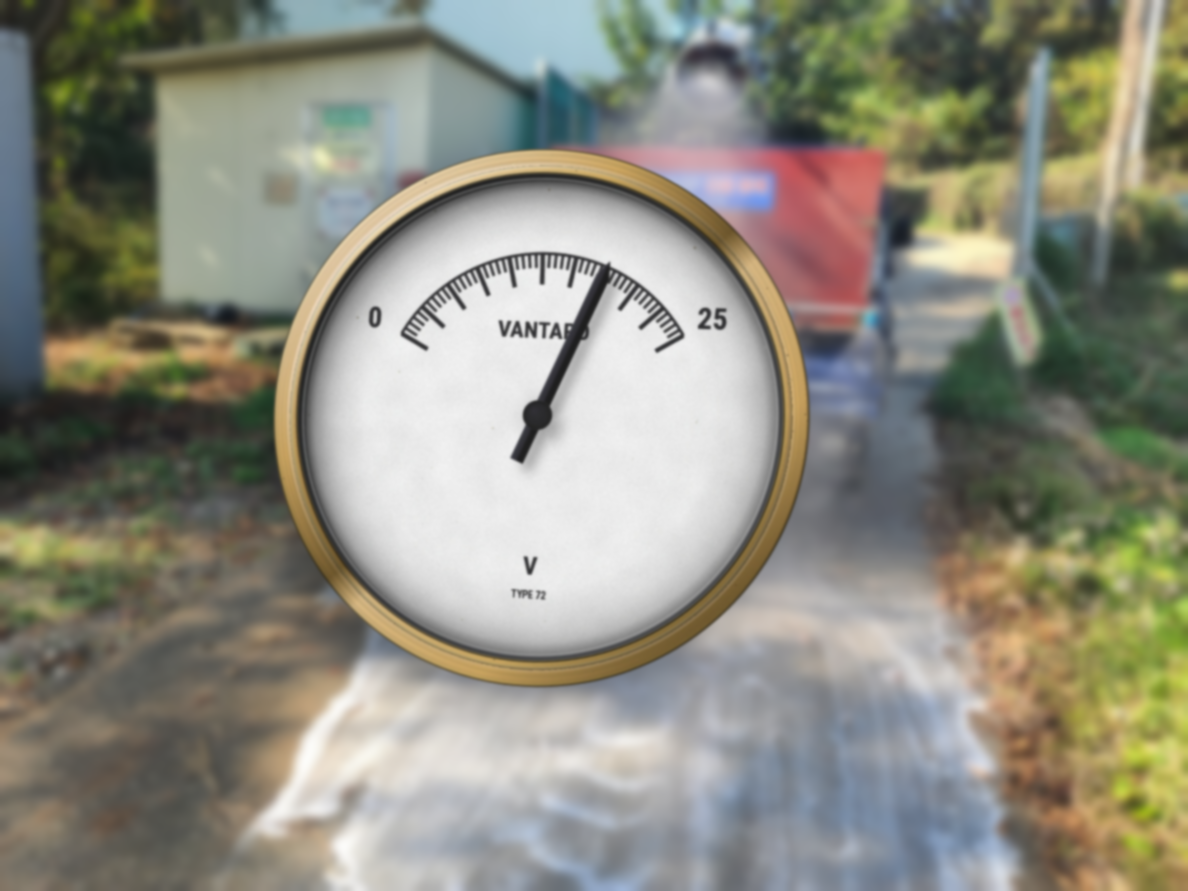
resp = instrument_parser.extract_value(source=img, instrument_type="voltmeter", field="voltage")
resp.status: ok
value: 17.5 V
